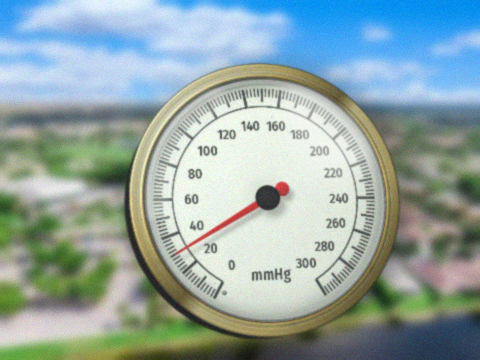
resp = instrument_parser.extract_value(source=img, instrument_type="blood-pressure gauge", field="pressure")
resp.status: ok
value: 30 mmHg
